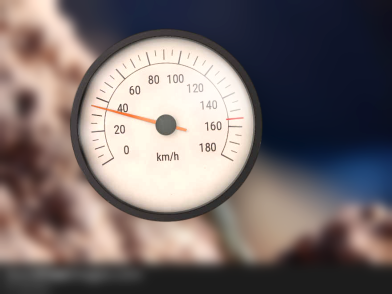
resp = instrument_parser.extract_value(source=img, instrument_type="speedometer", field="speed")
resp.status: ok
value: 35 km/h
